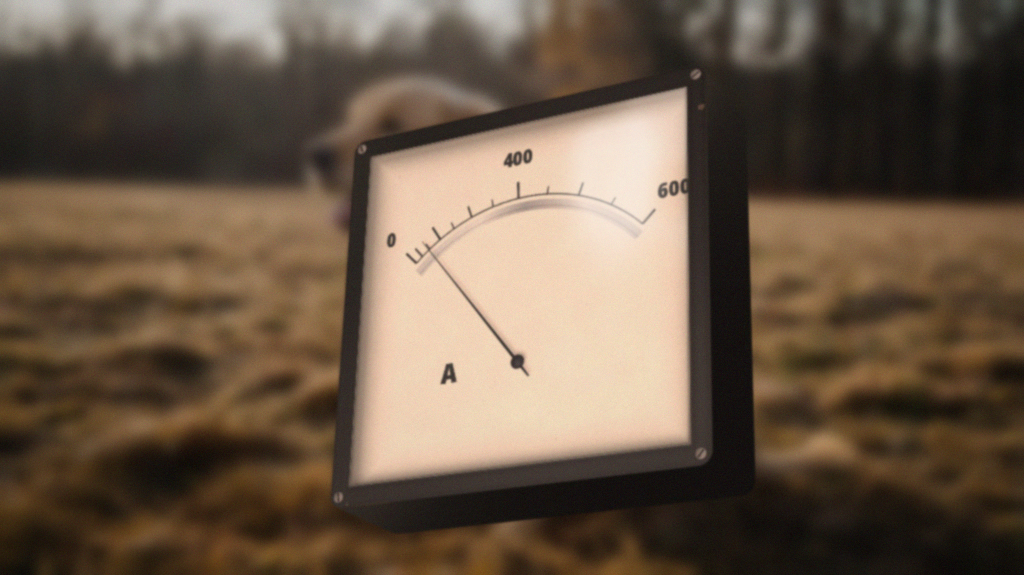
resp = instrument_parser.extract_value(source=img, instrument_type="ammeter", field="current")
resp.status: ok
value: 150 A
